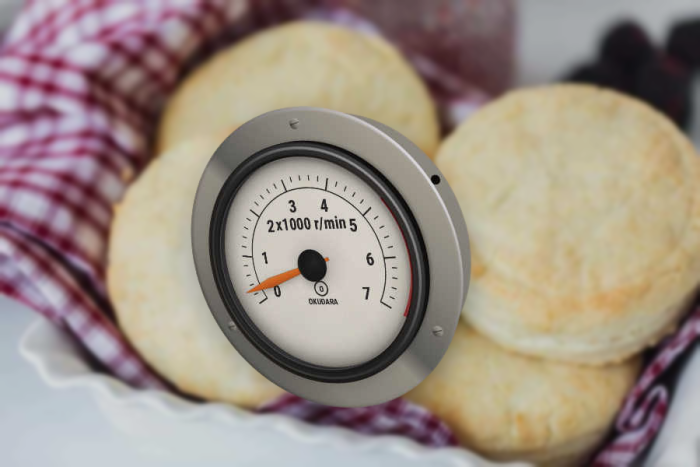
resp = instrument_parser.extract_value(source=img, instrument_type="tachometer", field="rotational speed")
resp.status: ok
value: 300 rpm
